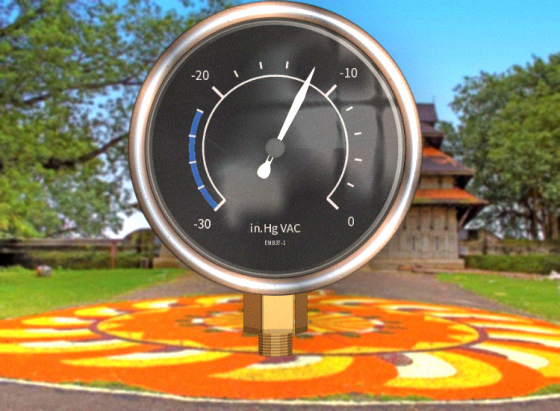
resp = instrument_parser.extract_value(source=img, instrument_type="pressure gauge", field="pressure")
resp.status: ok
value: -12 inHg
